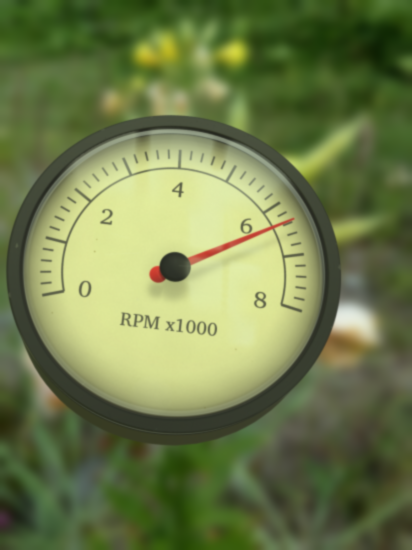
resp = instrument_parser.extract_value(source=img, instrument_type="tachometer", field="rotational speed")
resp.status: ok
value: 6400 rpm
